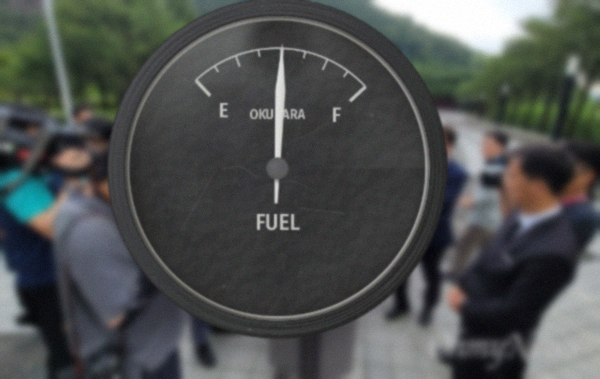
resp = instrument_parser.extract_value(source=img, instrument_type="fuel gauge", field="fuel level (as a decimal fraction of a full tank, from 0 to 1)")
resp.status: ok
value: 0.5
